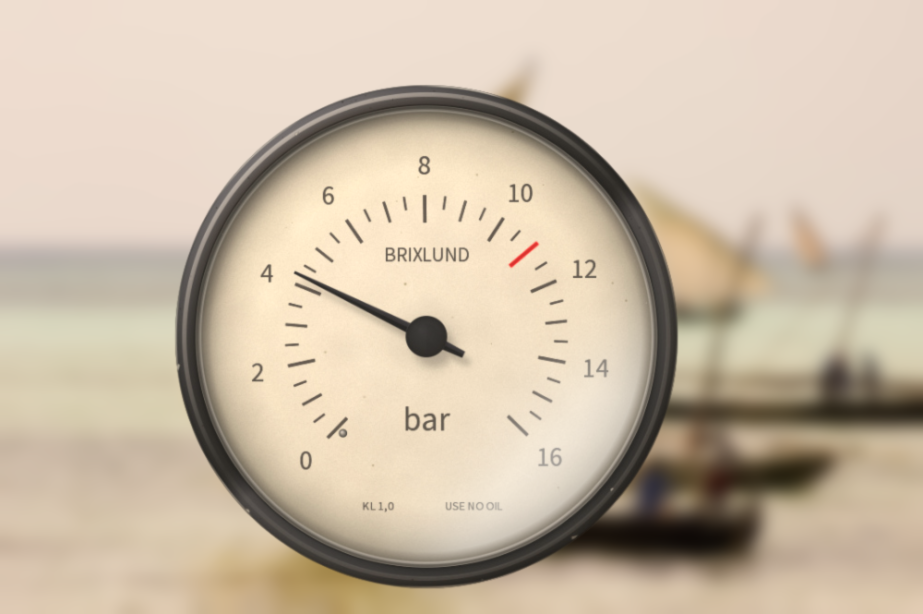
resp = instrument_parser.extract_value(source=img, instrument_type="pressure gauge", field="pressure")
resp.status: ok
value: 4.25 bar
